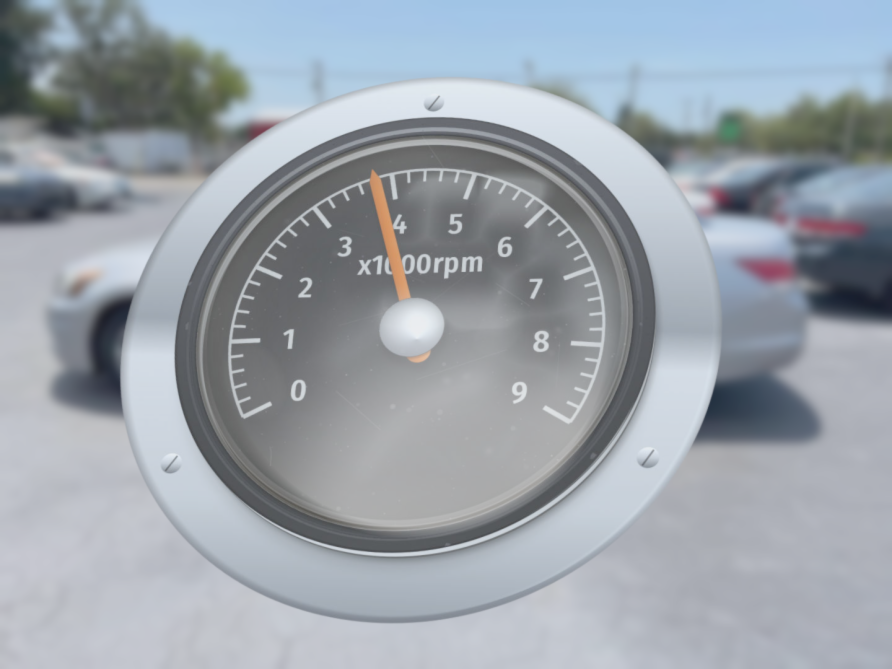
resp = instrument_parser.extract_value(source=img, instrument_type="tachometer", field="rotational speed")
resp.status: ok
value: 3800 rpm
